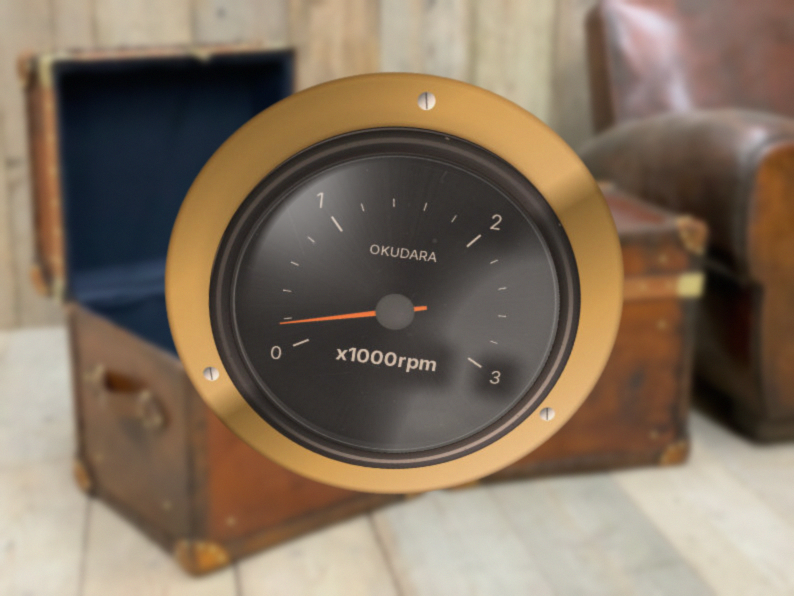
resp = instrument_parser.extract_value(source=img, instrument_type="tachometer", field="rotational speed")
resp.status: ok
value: 200 rpm
